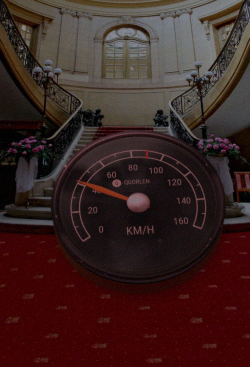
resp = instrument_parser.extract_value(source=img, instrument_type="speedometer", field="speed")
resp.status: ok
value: 40 km/h
